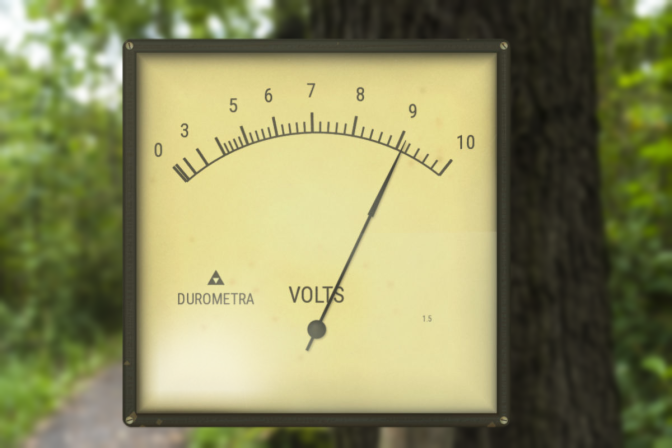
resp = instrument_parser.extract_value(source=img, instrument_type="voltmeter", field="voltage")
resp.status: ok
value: 9.1 V
